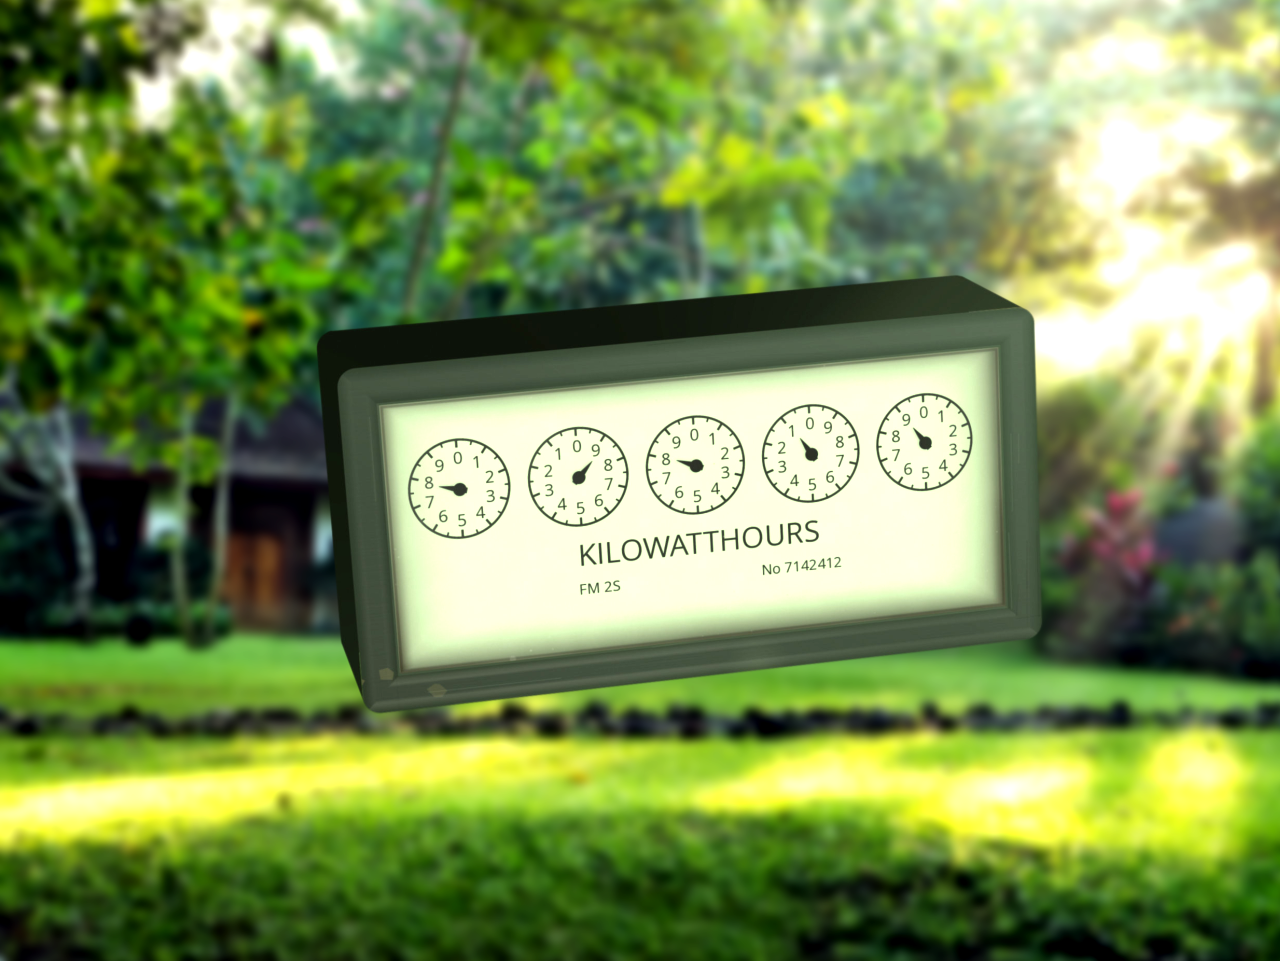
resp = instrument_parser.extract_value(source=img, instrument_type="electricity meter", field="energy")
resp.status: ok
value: 78809 kWh
